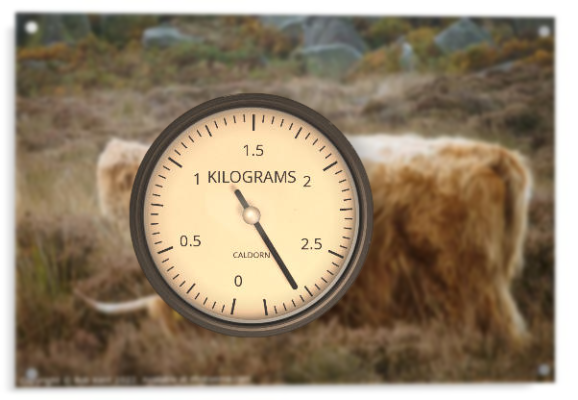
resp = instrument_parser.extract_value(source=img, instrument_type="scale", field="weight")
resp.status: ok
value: 2.8 kg
